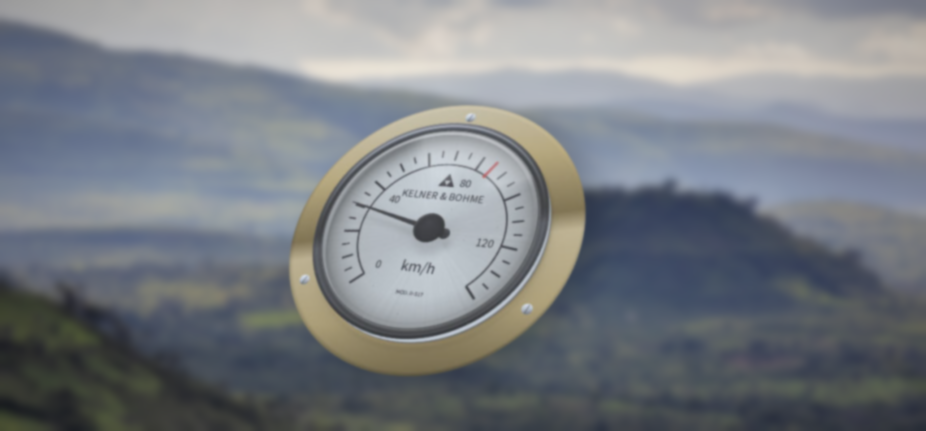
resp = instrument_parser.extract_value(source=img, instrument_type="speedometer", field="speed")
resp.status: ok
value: 30 km/h
